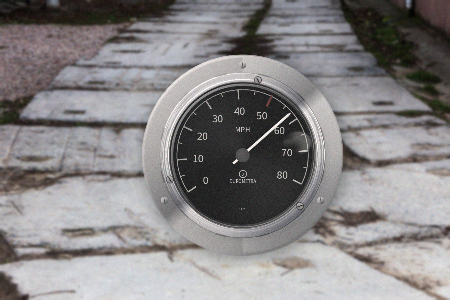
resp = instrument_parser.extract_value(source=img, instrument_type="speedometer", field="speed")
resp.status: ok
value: 57.5 mph
